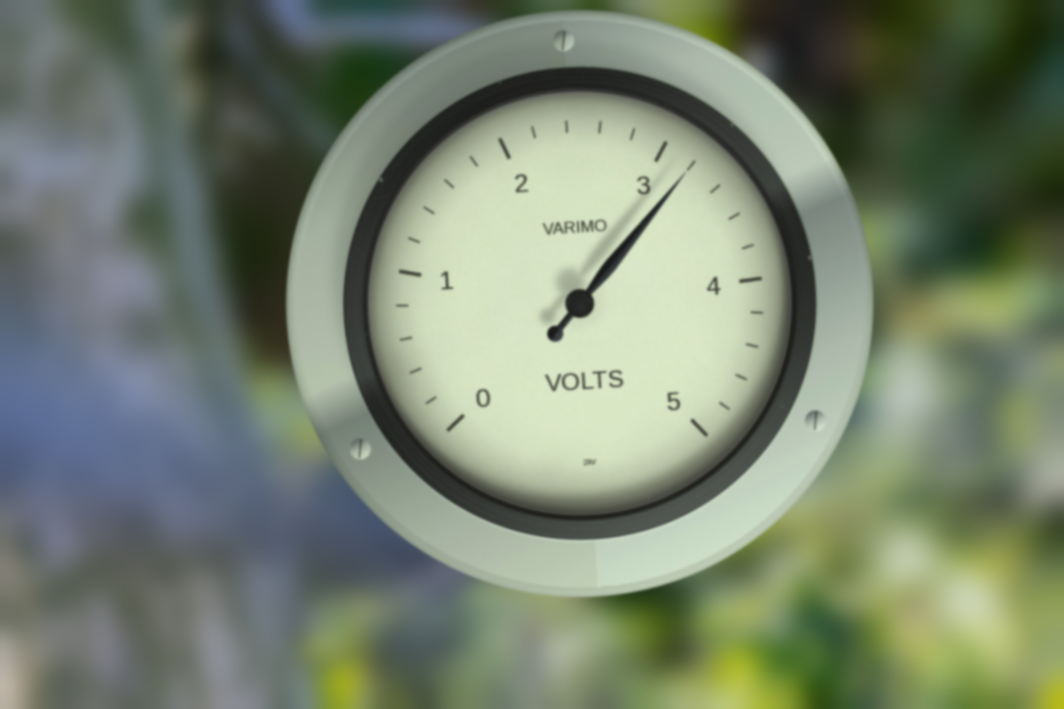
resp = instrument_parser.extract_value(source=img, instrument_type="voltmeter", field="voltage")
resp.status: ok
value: 3.2 V
